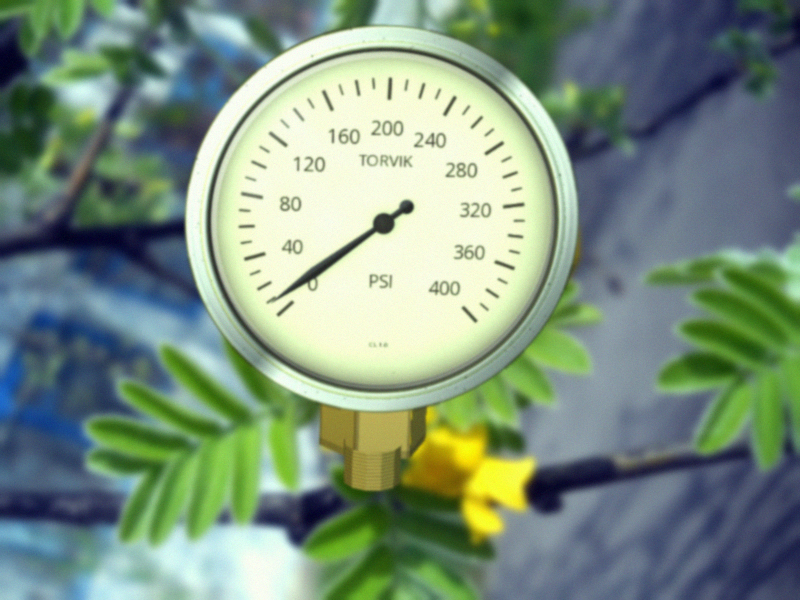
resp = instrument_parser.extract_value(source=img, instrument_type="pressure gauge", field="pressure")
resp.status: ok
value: 10 psi
